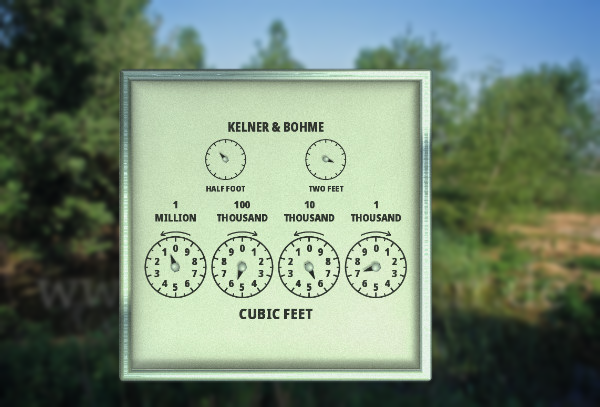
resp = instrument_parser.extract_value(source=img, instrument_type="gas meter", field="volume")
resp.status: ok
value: 55700 ft³
